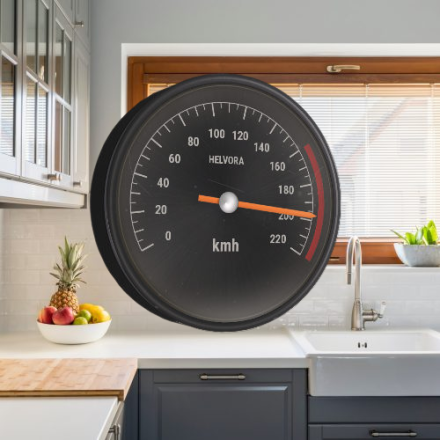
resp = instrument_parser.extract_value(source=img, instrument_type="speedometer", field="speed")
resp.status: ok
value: 197.5 km/h
